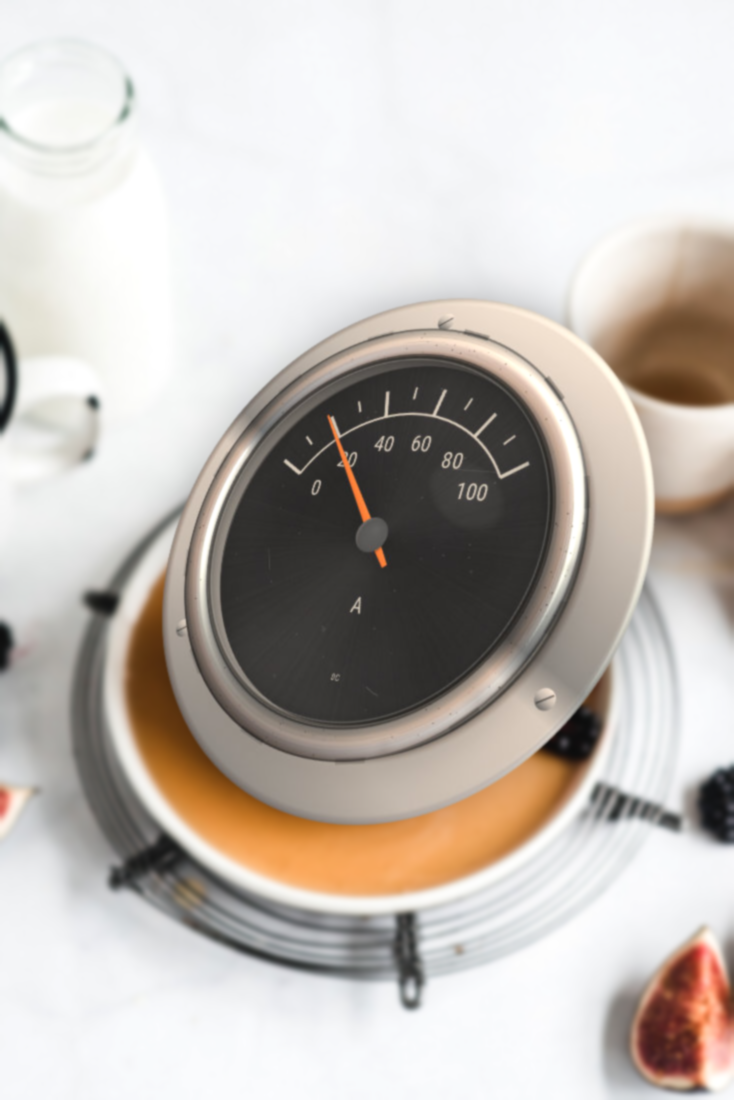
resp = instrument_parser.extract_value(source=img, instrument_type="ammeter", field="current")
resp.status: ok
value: 20 A
